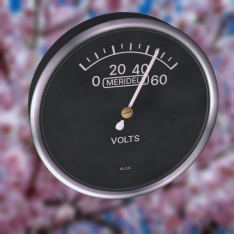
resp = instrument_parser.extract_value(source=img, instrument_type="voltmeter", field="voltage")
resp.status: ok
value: 45 V
